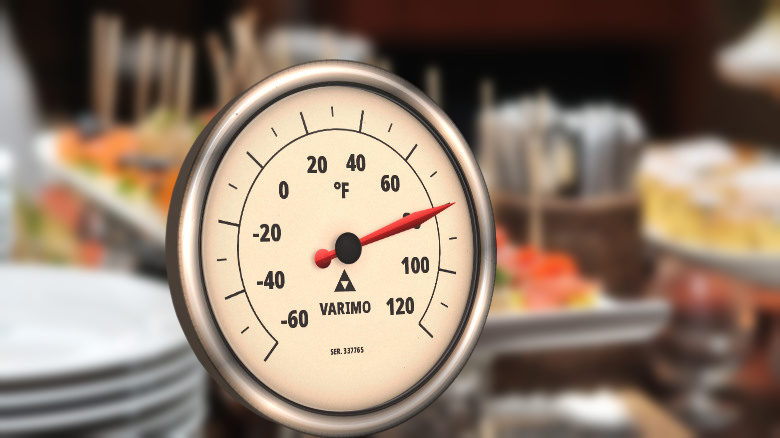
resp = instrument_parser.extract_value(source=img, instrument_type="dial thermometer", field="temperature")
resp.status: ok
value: 80 °F
